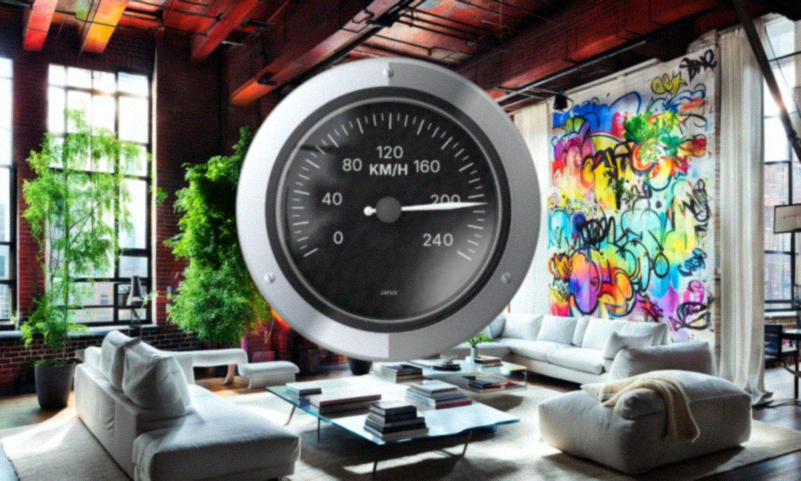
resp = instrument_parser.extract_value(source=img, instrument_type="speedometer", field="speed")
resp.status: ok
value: 205 km/h
